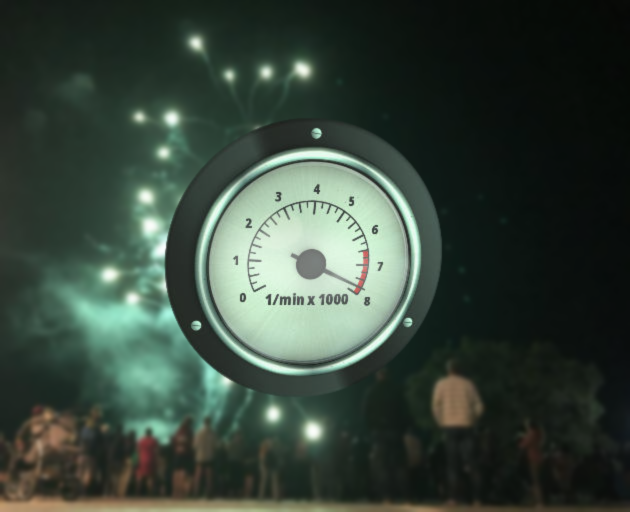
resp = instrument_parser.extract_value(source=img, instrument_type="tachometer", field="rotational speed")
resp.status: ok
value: 7750 rpm
